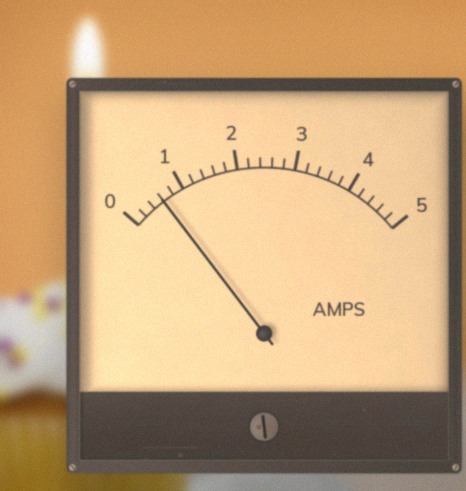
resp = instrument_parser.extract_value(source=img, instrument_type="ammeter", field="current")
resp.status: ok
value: 0.6 A
